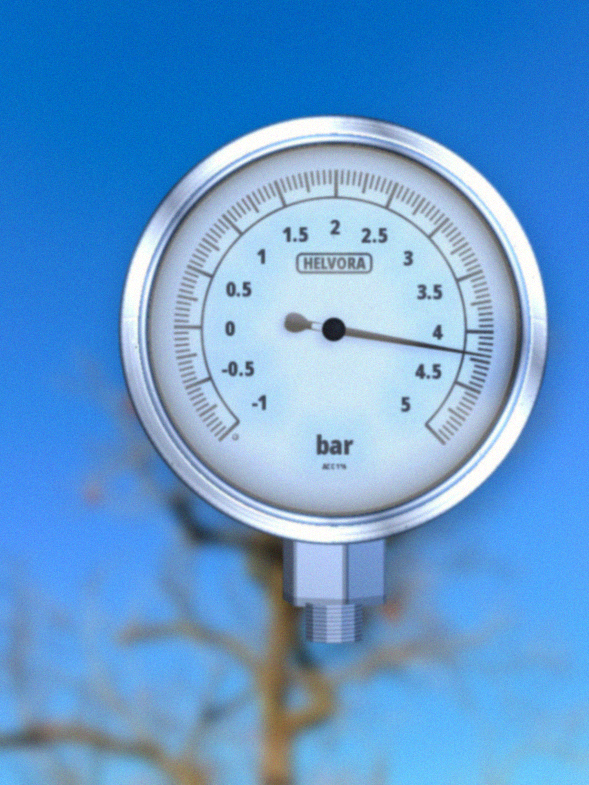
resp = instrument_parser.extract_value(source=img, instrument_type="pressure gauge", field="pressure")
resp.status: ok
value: 4.2 bar
